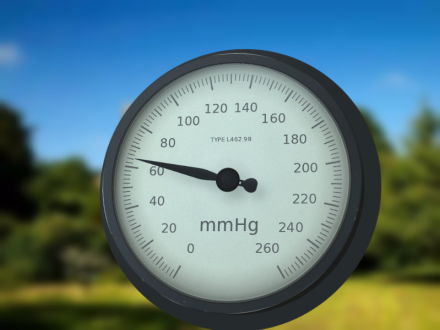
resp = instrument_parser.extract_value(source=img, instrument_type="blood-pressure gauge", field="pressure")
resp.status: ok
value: 64 mmHg
